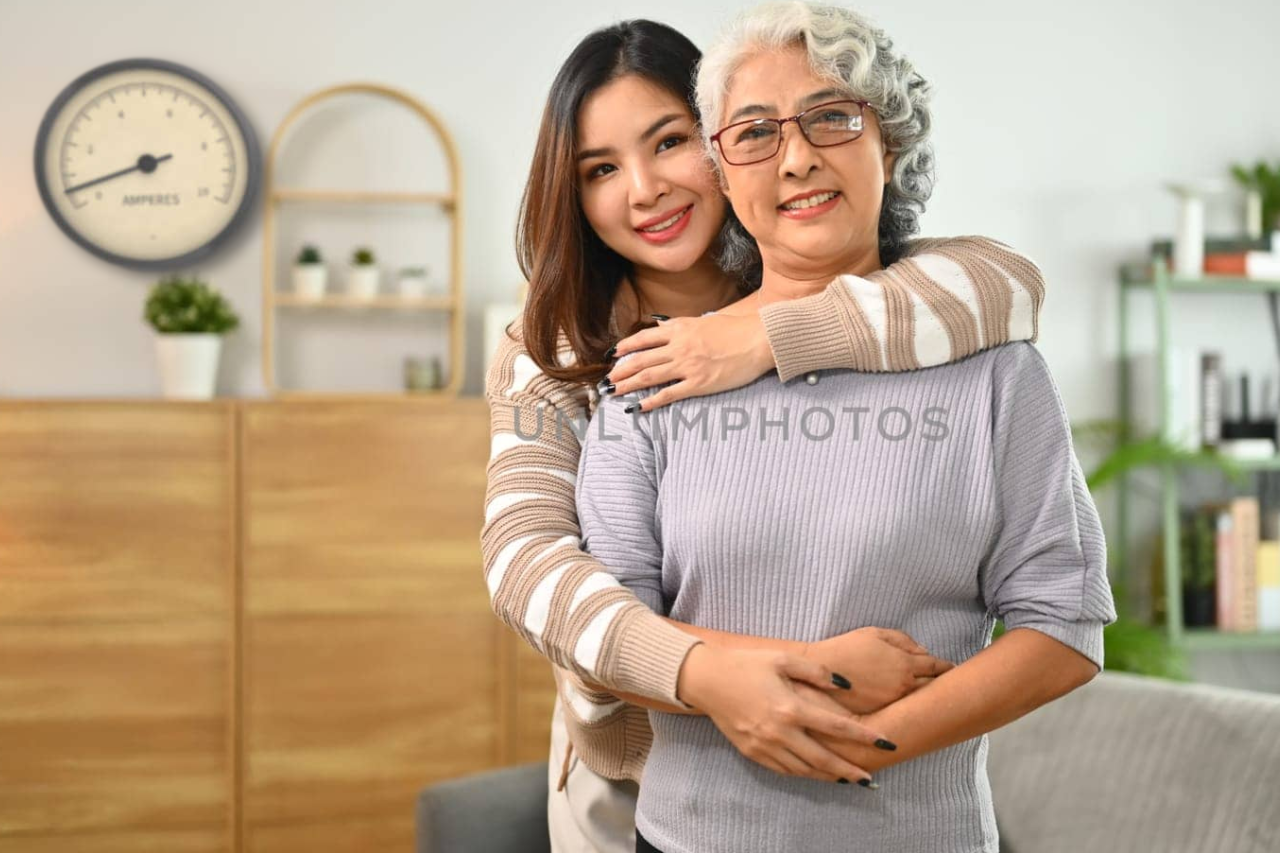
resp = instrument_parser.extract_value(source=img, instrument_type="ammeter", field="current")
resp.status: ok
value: 0.5 A
